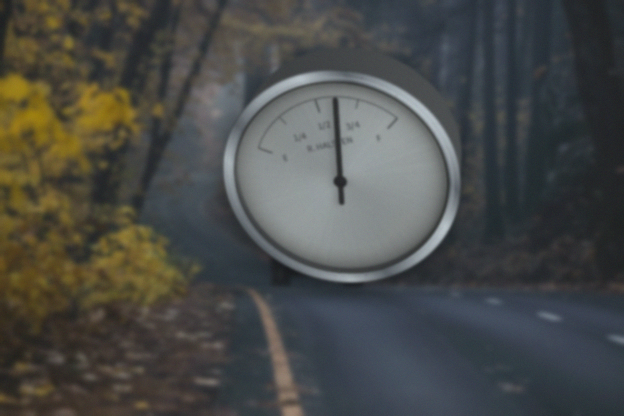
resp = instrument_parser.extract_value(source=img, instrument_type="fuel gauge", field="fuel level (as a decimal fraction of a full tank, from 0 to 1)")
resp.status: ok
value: 0.625
